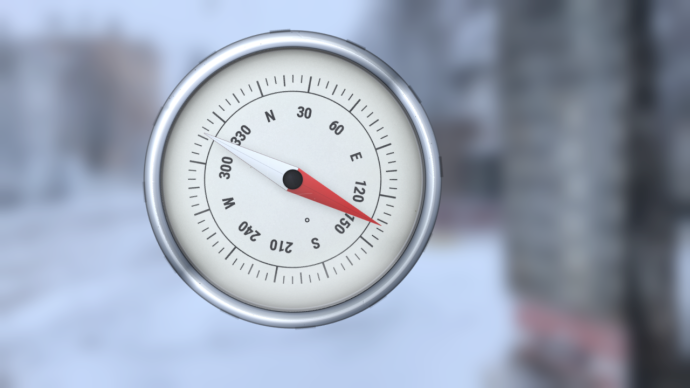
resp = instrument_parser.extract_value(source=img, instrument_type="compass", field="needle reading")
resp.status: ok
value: 137.5 °
